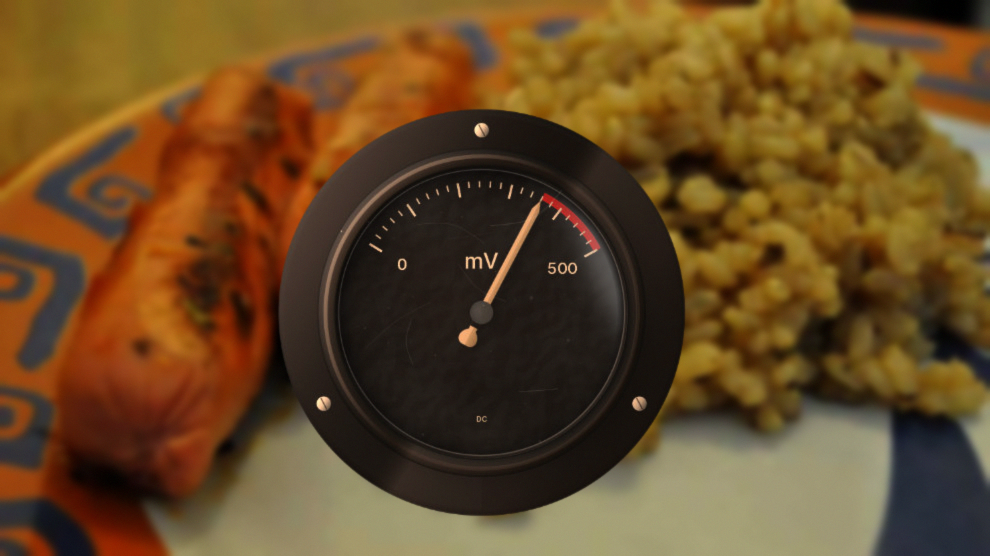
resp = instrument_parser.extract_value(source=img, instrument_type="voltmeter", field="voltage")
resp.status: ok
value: 360 mV
